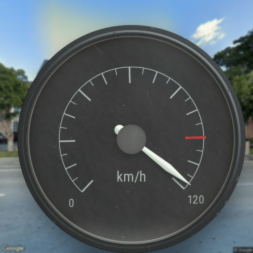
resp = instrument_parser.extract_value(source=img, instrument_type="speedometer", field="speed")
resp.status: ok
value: 117.5 km/h
